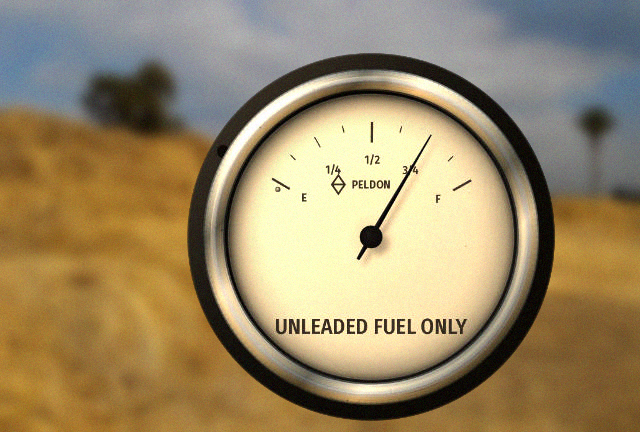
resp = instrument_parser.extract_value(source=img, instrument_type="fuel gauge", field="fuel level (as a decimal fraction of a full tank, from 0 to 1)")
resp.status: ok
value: 0.75
